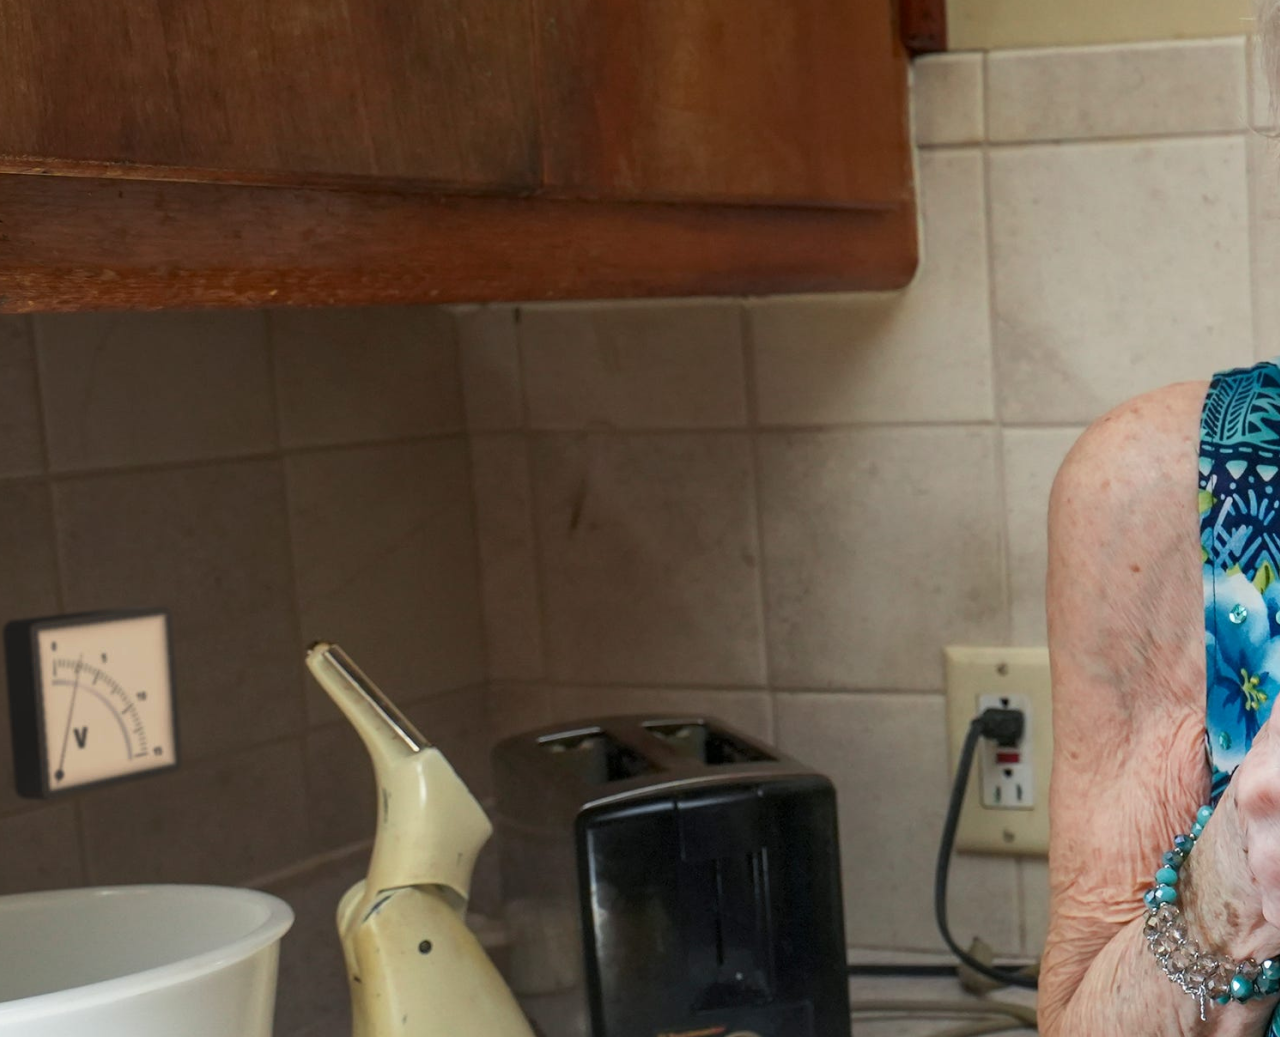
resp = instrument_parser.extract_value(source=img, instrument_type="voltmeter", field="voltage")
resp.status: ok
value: 2.5 V
